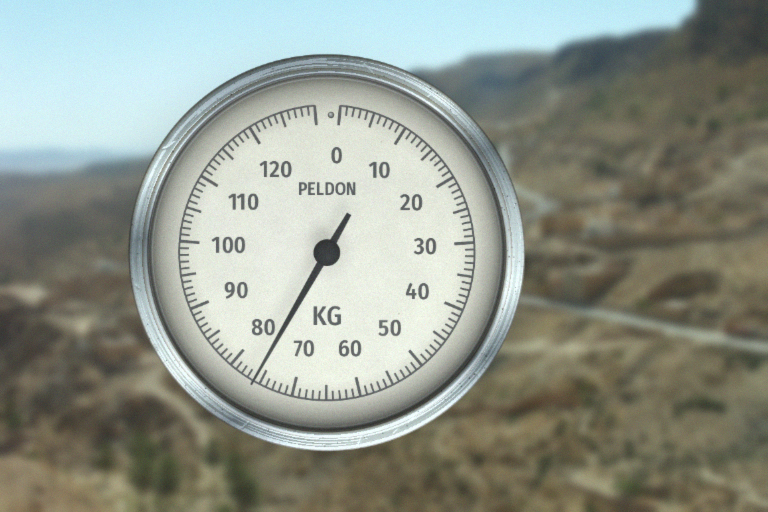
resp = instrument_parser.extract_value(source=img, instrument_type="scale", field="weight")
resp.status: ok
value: 76 kg
